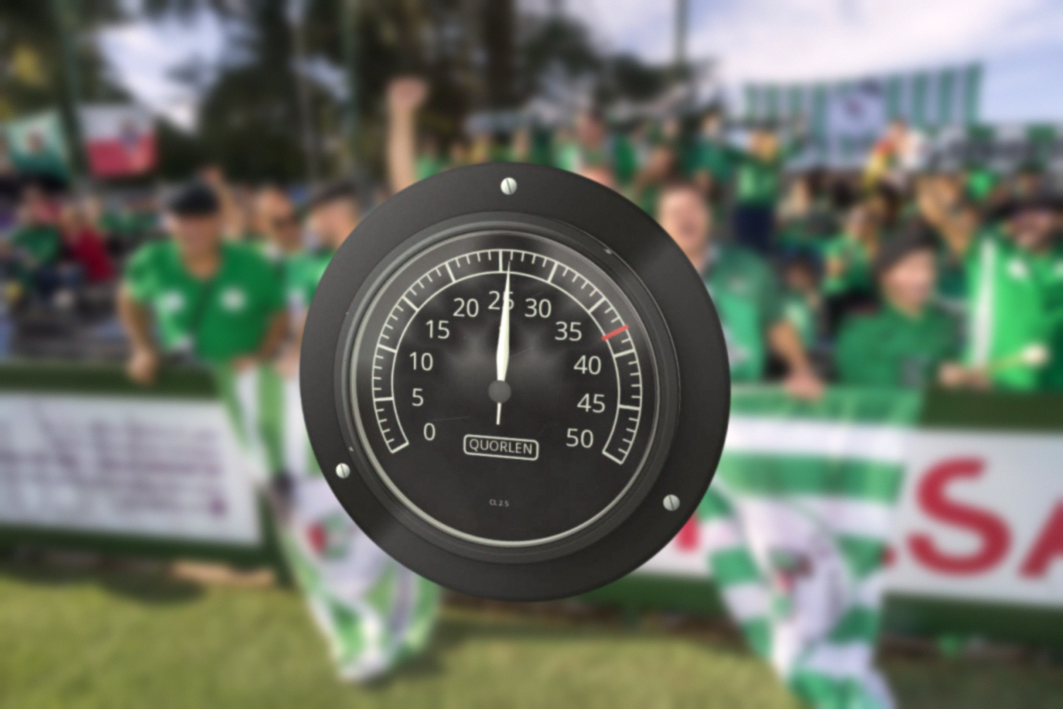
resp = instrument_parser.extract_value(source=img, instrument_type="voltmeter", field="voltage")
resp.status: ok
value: 26 V
